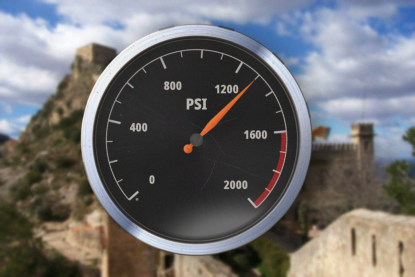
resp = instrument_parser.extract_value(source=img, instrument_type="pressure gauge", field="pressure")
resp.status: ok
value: 1300 psi
